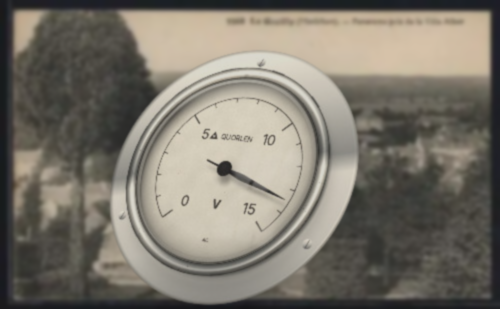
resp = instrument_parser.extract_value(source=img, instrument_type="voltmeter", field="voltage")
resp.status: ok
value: 13.5 V
